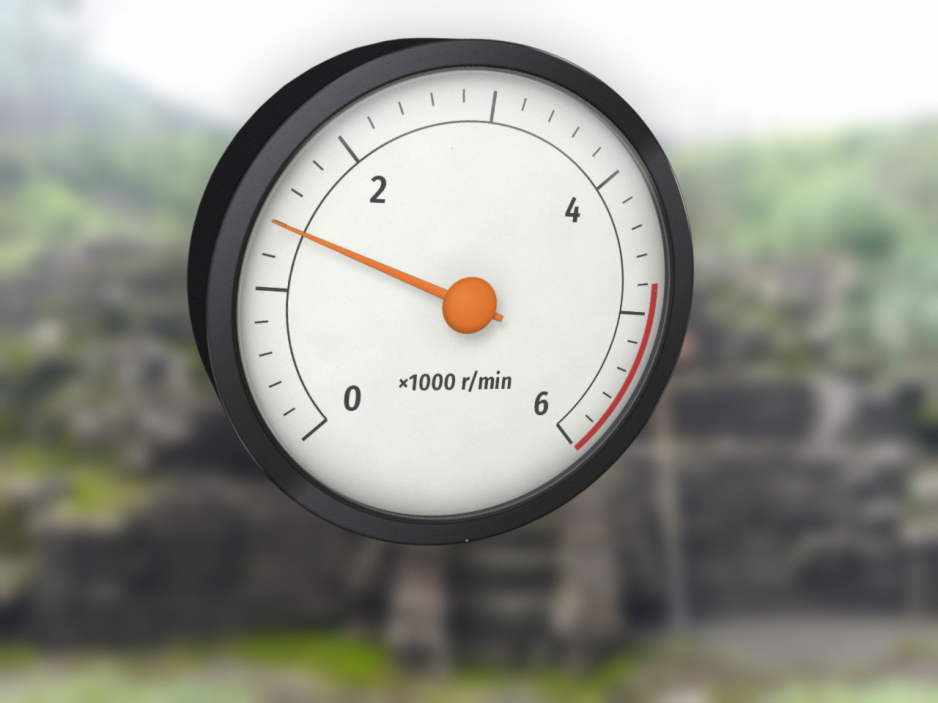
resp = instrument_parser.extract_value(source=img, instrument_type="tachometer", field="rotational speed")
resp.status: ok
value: 1400 rpm
